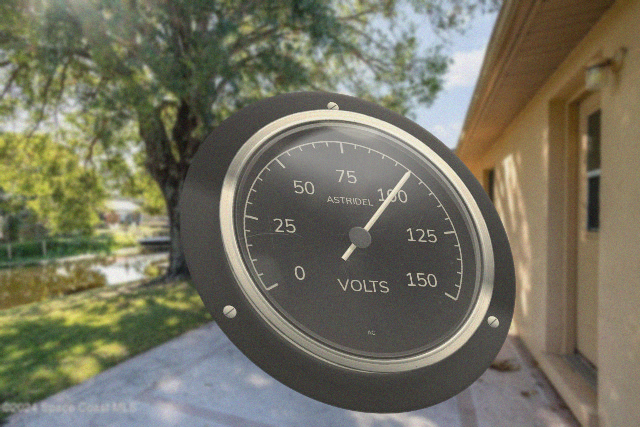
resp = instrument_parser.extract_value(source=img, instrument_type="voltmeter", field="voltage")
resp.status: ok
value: 100 V
